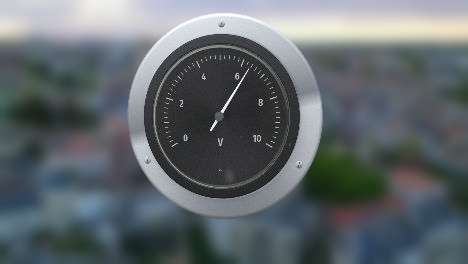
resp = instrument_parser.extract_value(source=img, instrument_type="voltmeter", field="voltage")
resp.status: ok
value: 6.4 V
